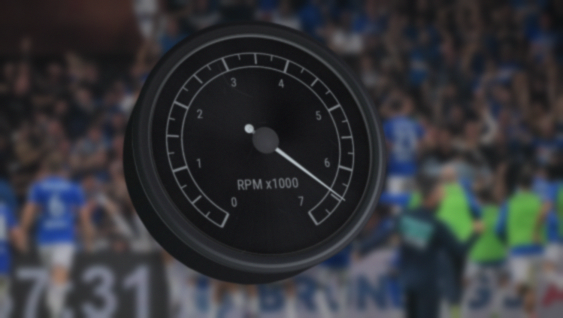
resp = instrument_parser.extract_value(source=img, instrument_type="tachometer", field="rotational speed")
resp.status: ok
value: 6500 rpm
